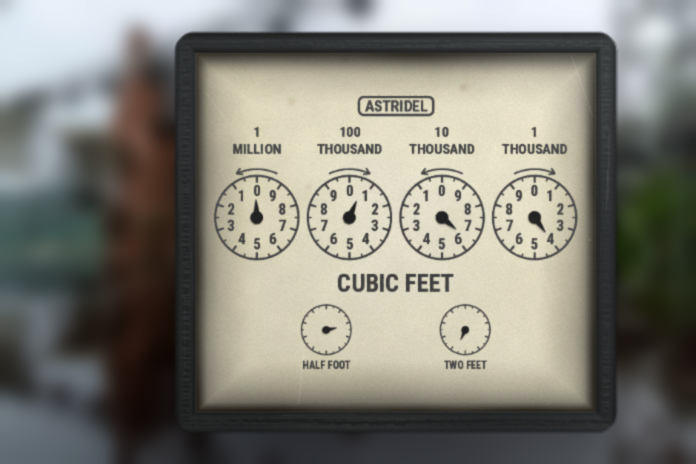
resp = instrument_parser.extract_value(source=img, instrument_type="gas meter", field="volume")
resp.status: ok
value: 6400 ft³
